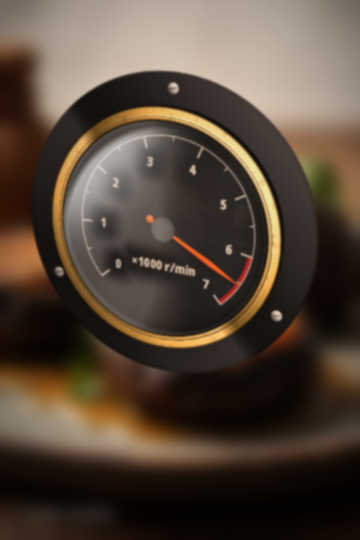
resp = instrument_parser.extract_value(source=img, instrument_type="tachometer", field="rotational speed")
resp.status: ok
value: 6500 rpm
